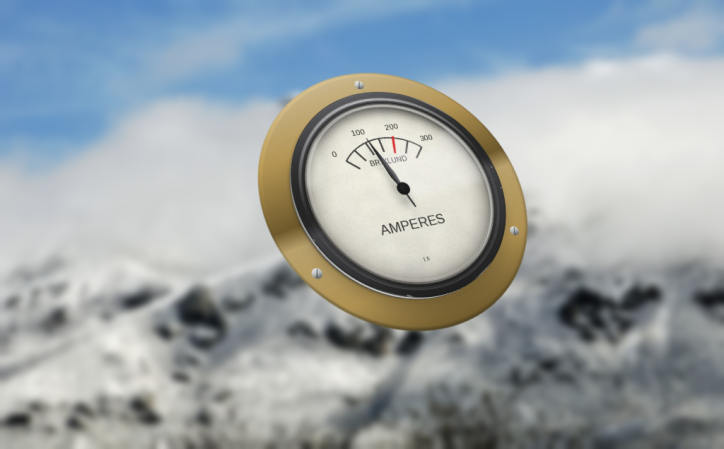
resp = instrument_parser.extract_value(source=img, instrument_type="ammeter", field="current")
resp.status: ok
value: 100 A
